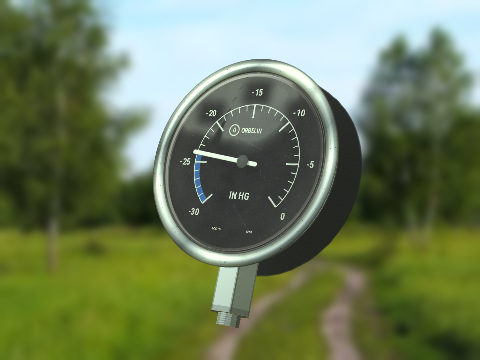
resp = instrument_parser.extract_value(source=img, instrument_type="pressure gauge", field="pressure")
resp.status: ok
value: -24 inHg
